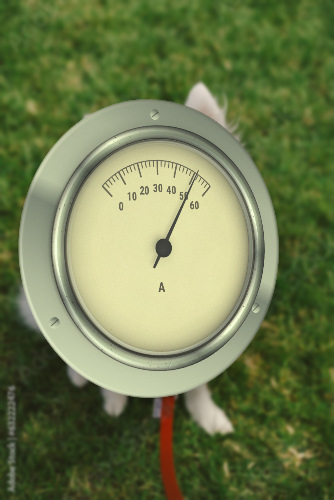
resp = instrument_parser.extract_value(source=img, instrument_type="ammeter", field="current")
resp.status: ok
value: 50 A
